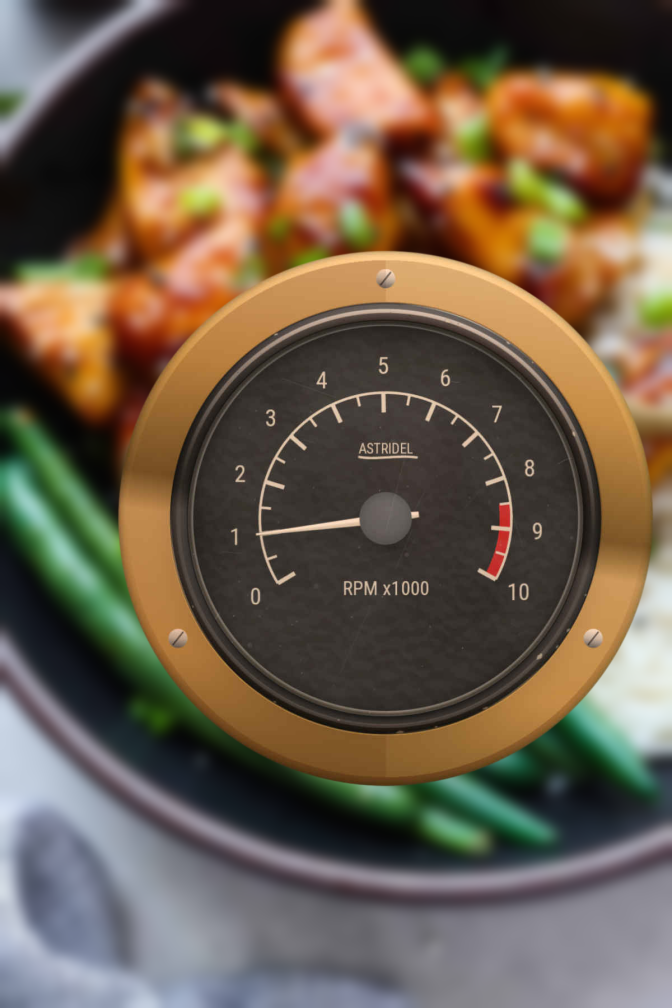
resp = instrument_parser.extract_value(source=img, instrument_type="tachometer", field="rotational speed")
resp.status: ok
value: 1000 rpm
